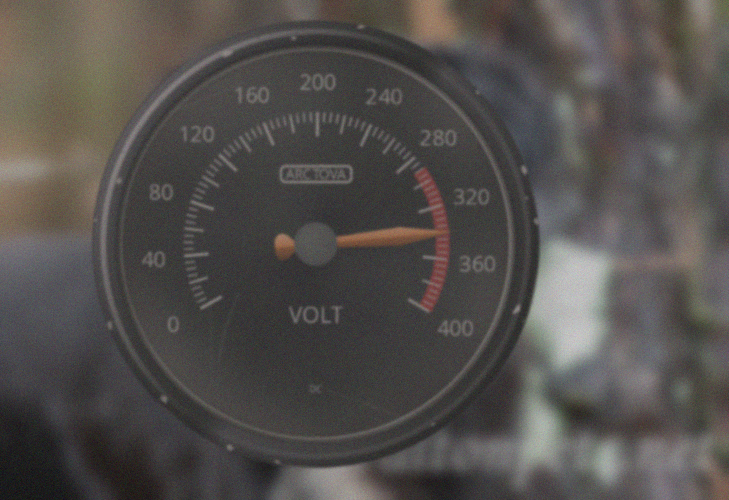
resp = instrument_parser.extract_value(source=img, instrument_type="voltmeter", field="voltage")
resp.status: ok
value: 340 V
